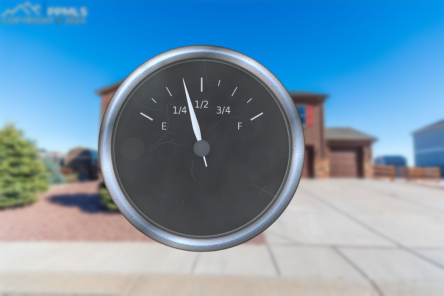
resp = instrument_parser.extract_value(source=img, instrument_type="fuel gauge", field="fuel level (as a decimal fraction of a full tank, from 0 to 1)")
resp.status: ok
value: 0.375
